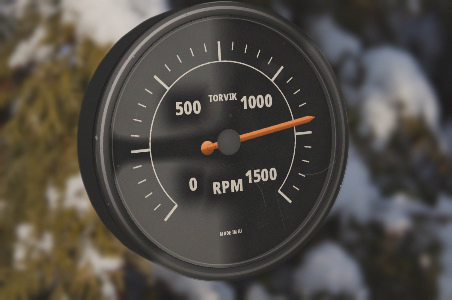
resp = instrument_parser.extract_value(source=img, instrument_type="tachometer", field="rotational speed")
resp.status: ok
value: 1200 rpm
